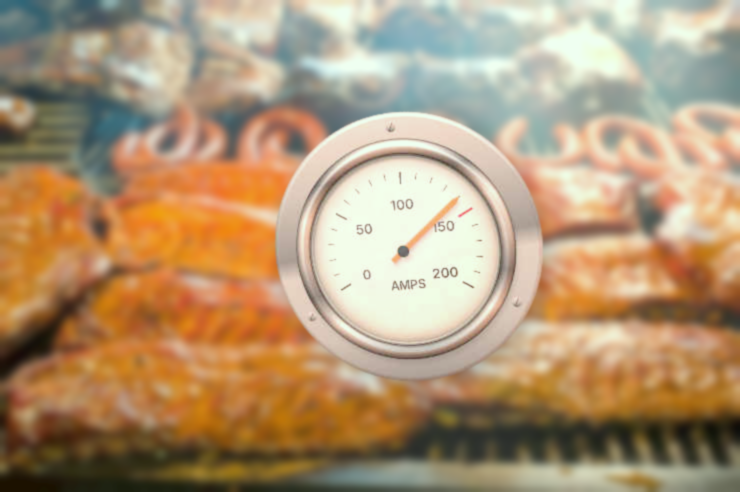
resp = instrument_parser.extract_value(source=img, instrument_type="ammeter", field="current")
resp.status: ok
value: 140 A
